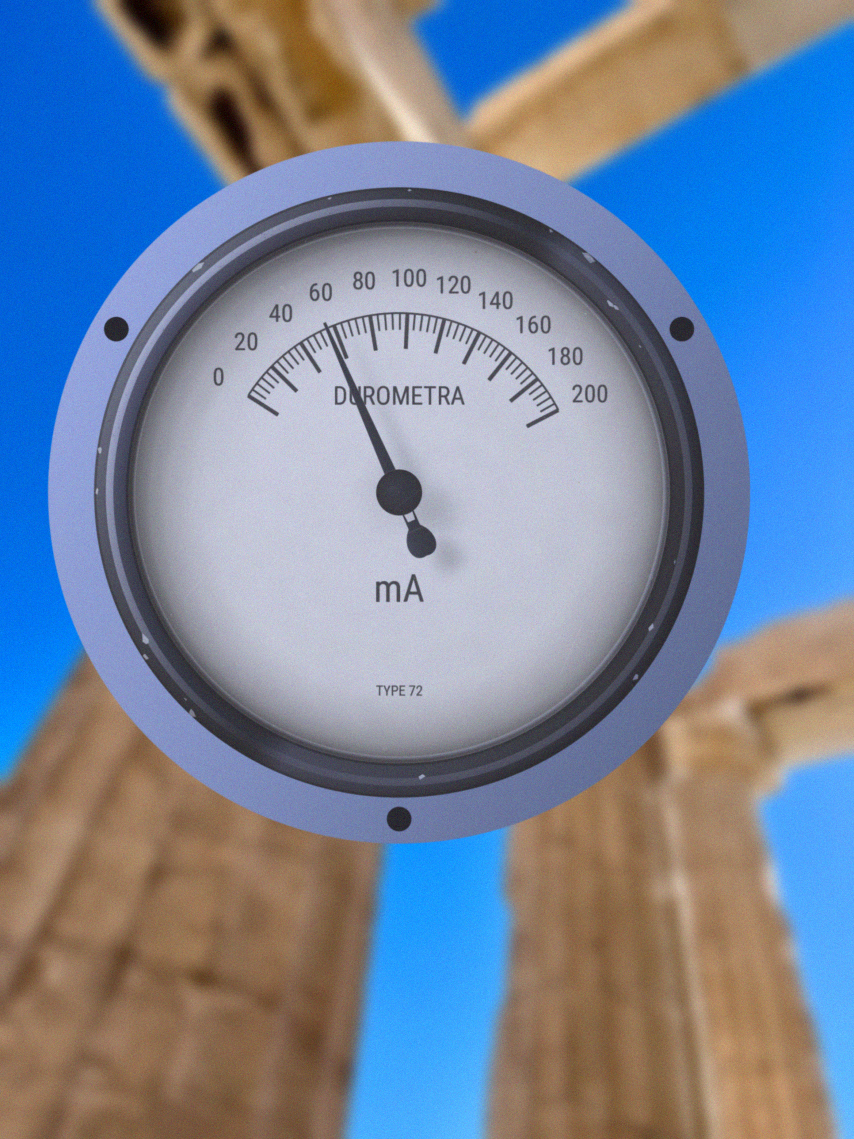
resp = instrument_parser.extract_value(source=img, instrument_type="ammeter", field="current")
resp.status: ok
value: 56 mA
